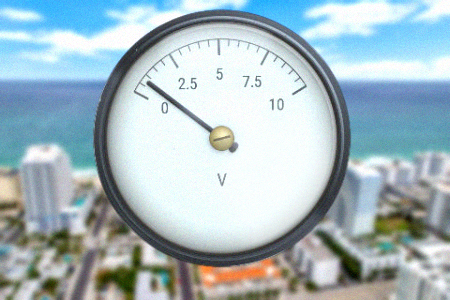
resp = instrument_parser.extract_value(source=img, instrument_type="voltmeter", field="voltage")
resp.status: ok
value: 0.75 V
